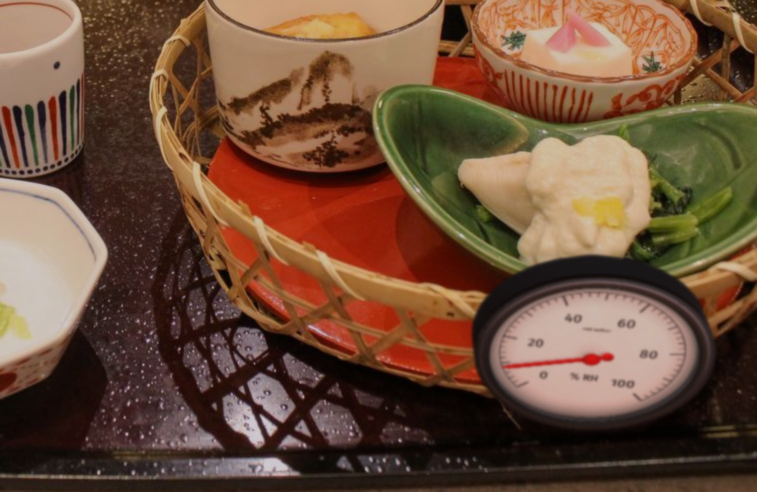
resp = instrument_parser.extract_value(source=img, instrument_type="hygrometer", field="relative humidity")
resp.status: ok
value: 10 %
